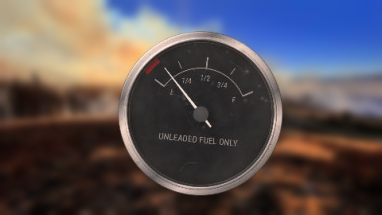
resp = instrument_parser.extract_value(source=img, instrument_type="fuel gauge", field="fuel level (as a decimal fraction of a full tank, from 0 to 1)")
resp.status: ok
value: 0.125
